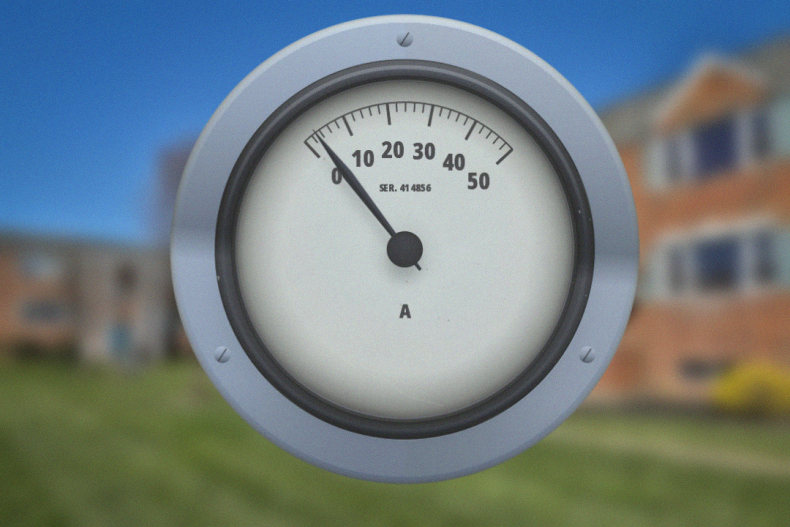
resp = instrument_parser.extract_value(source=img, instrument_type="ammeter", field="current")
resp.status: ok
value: 3 A
